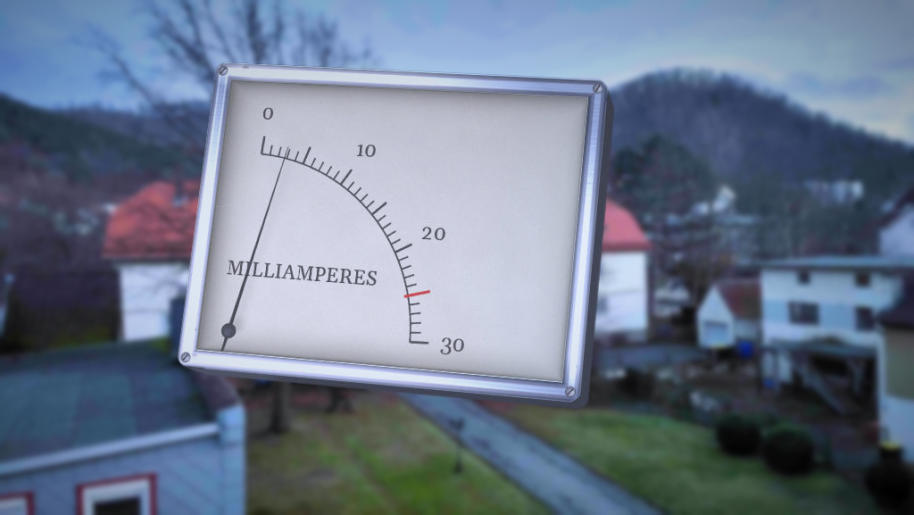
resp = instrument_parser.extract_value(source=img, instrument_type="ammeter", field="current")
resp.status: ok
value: 3 mA
